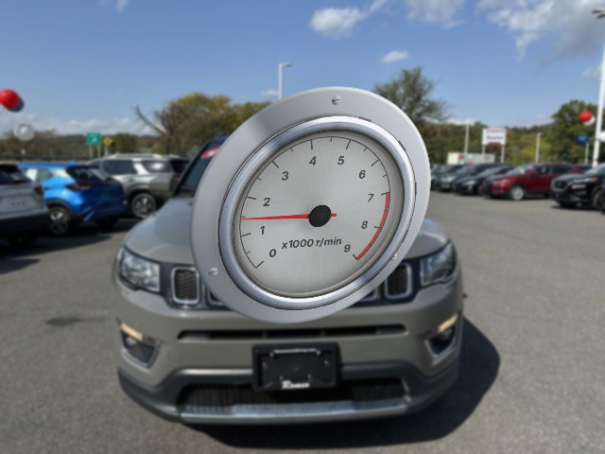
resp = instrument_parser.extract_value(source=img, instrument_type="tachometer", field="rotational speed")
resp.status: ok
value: 1500 rpm
